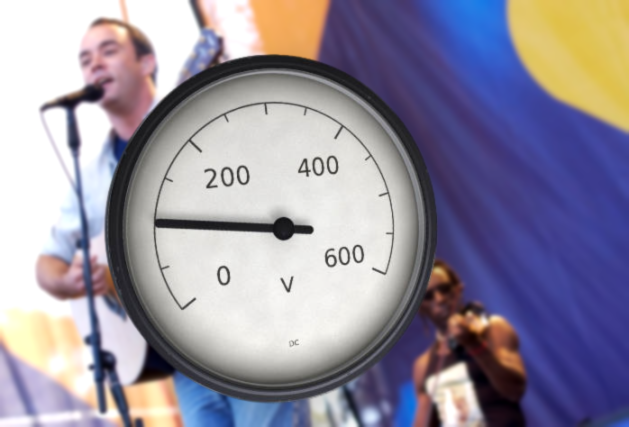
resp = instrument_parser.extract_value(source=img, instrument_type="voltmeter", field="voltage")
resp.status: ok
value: 100 V
